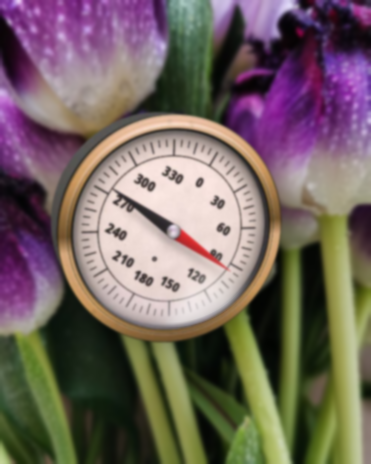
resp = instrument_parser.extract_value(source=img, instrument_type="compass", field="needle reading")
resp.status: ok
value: 95 °
